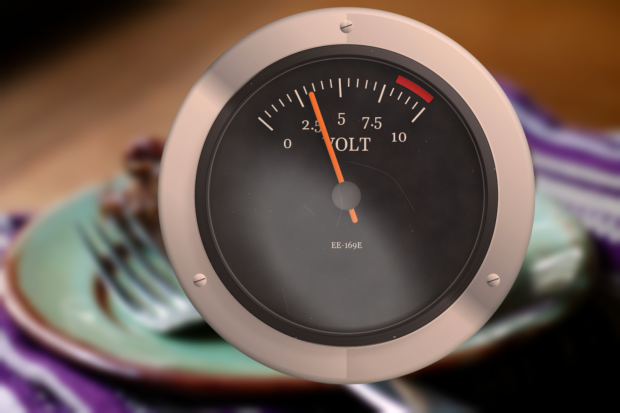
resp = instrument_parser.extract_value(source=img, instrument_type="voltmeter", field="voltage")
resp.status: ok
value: 3.25 V
